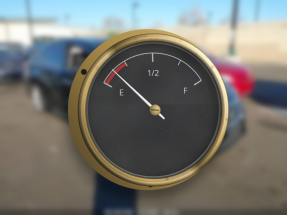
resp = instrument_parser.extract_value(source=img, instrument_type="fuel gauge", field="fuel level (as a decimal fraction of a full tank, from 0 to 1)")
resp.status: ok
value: 0.125
